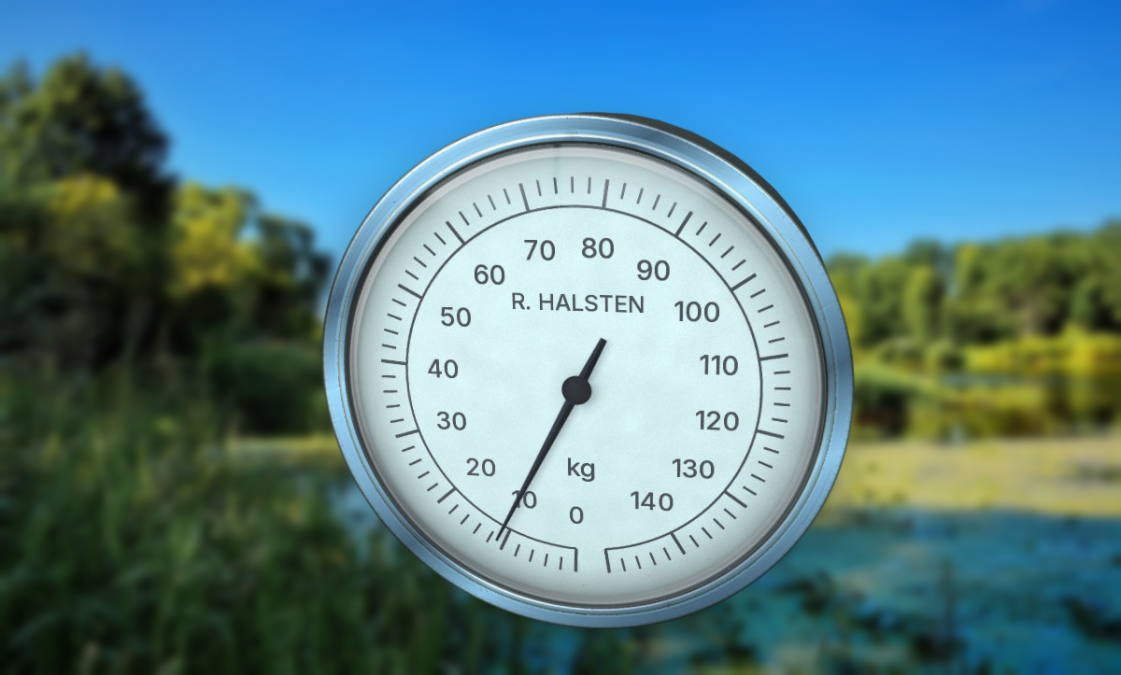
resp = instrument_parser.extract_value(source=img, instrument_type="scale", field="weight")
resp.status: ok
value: 11 kg
